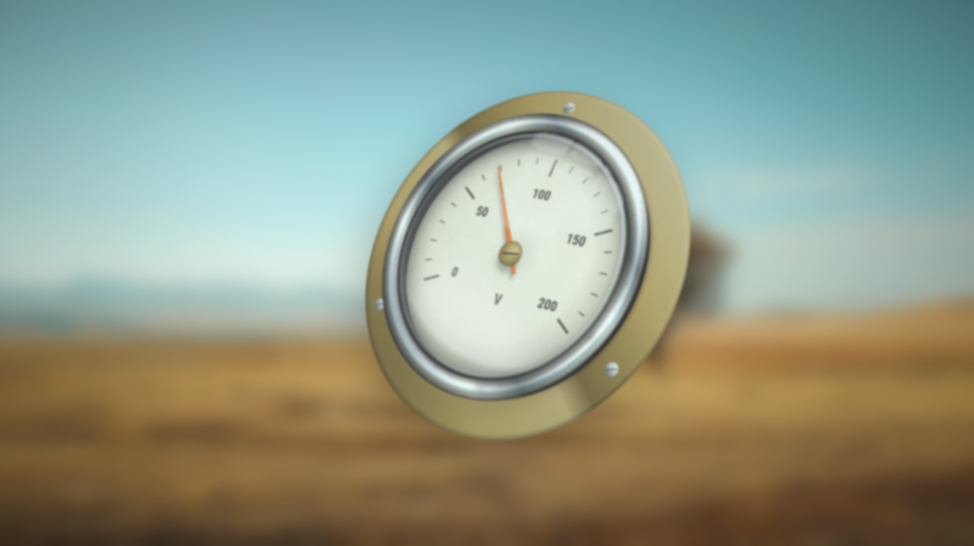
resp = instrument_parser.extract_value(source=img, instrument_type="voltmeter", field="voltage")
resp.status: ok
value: 70 V
